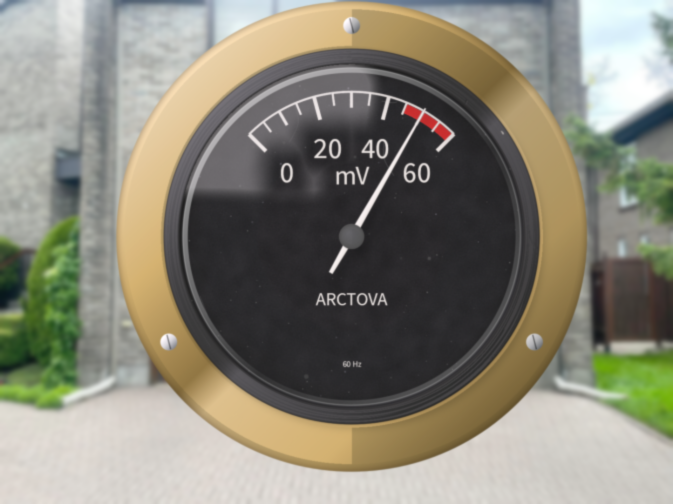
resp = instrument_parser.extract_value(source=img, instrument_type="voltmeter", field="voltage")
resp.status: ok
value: 50 mV
